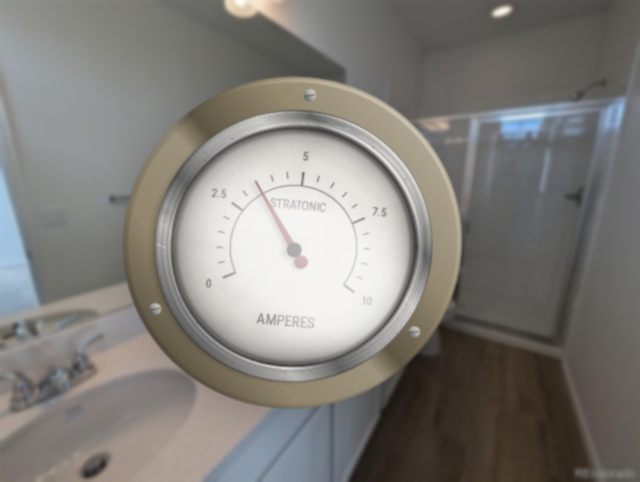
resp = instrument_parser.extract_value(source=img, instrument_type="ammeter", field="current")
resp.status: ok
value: 3.5 A
